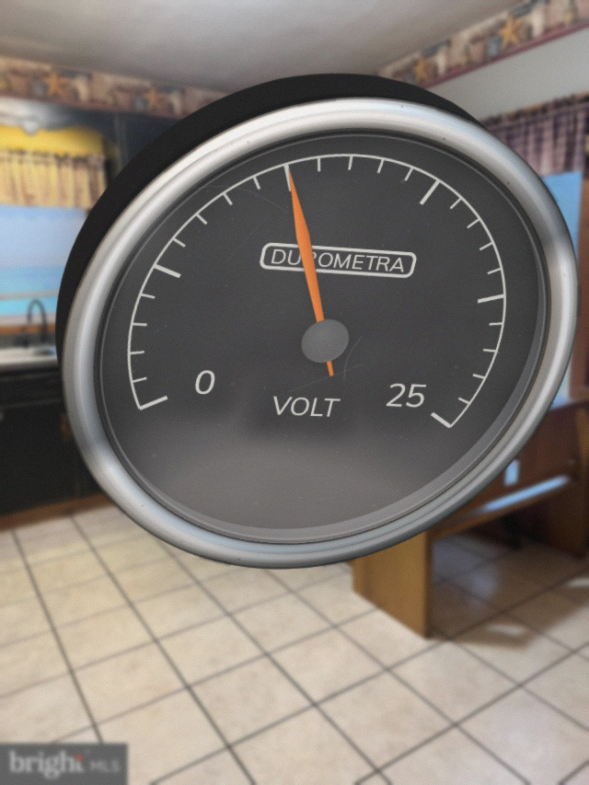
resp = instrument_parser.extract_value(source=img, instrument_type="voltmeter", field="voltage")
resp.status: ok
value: 10 V
